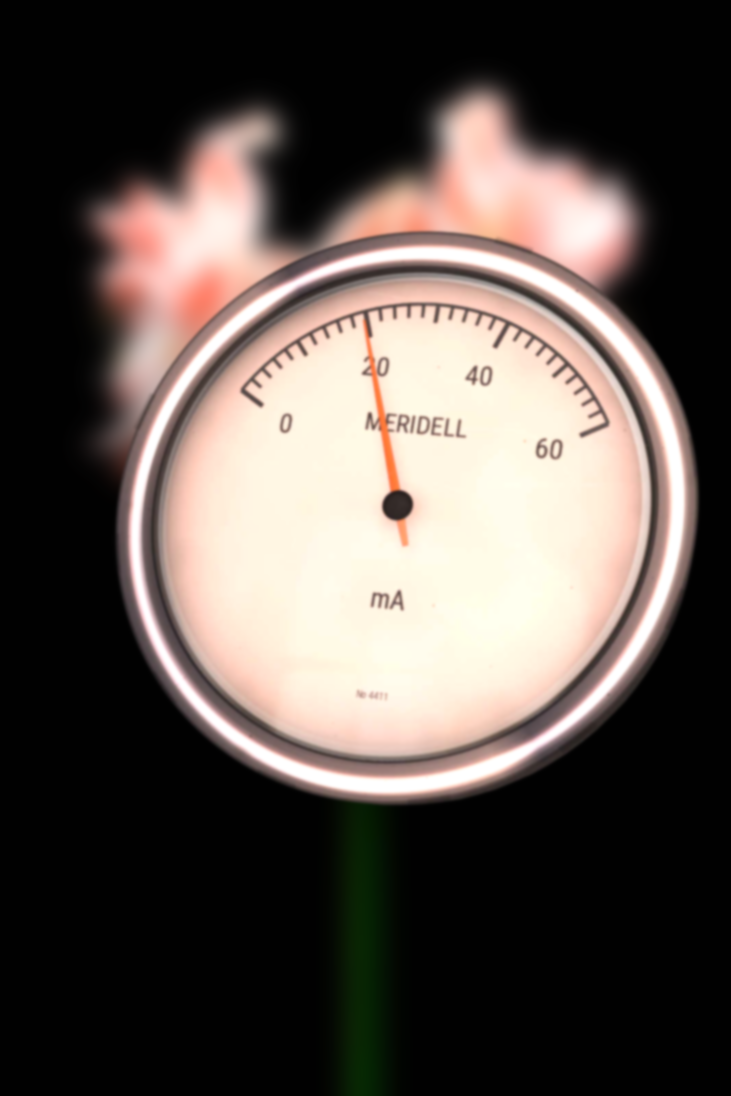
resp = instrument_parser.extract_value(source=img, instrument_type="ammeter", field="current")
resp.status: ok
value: 20 mA
